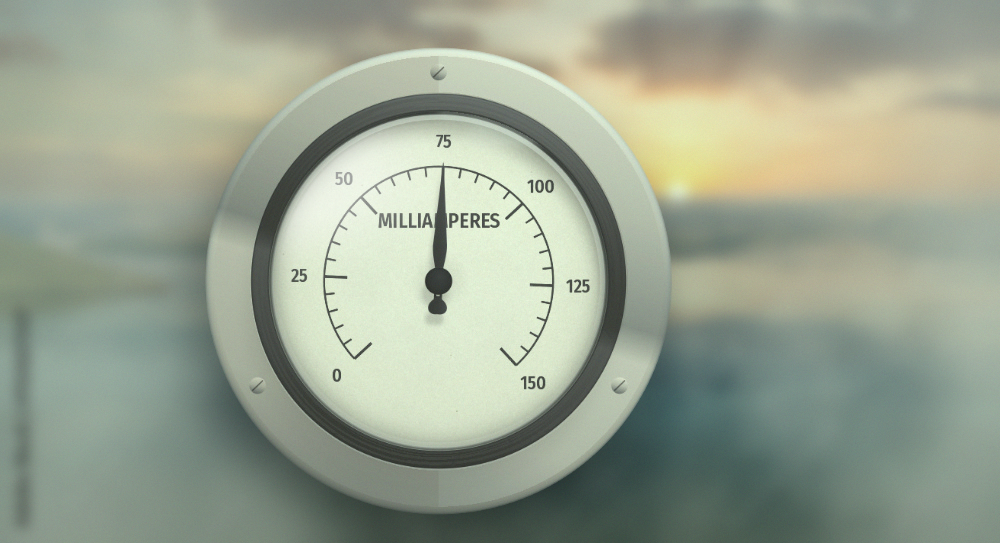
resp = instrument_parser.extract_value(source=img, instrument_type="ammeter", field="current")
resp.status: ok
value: 75 mA
